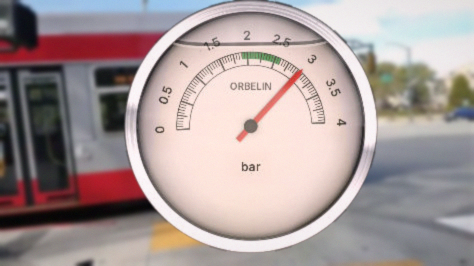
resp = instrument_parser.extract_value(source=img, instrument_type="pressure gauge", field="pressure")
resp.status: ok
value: 3 bar
